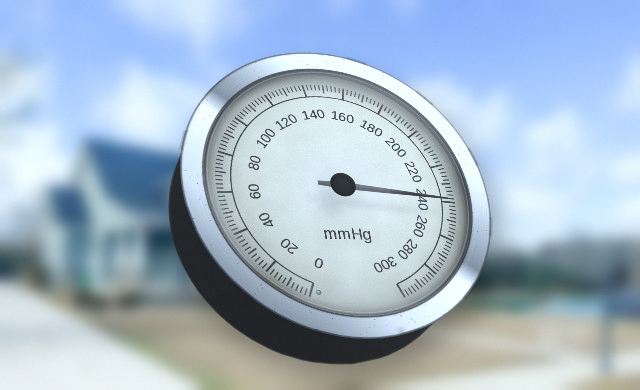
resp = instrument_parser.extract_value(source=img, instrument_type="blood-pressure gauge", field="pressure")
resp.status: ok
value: 240 mmHg
